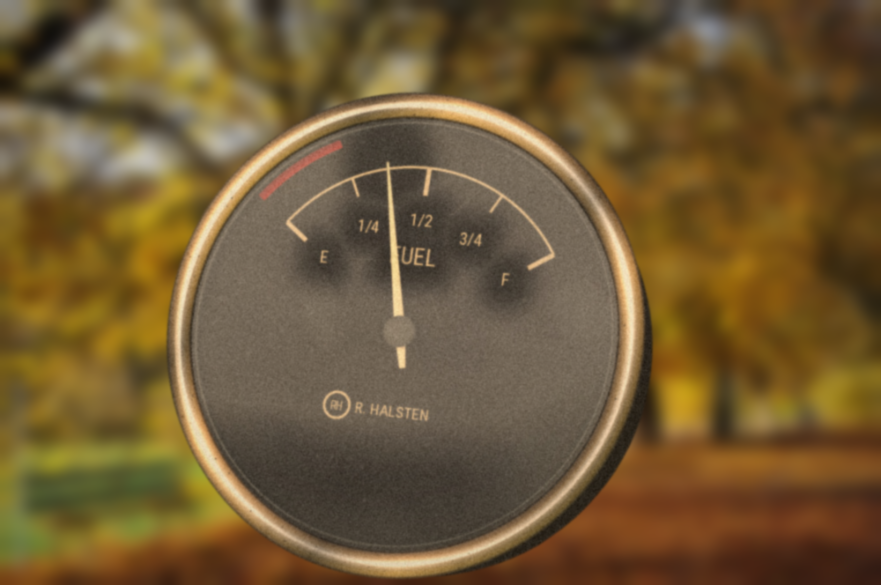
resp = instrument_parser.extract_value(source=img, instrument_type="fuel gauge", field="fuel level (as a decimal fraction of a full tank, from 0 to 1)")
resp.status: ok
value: 0.375
